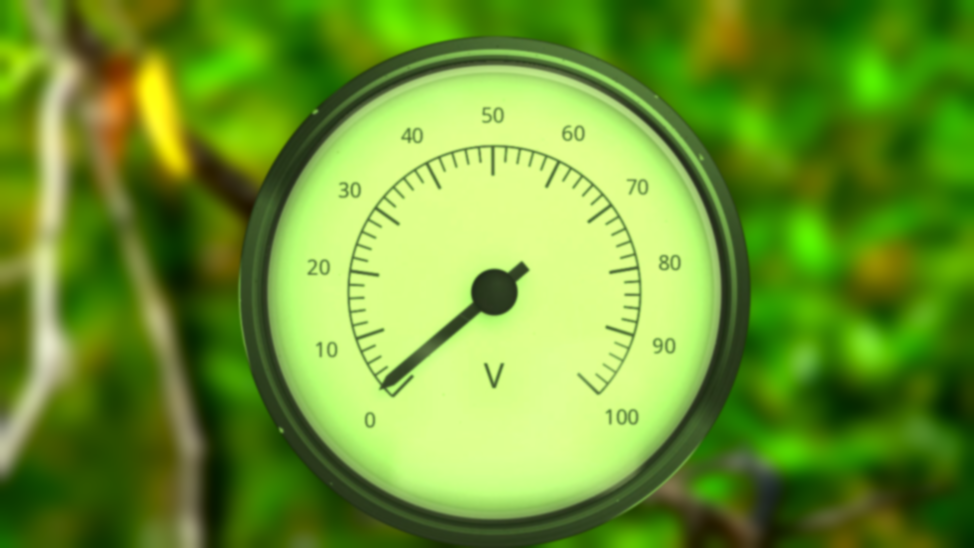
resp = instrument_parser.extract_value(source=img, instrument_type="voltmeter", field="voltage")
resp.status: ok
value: 2 V
